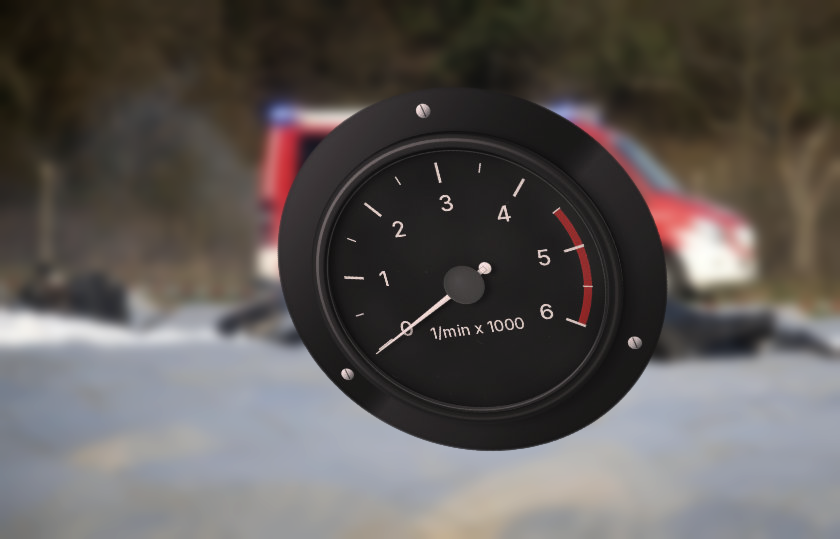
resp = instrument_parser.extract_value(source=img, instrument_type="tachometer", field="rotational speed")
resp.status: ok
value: 0 rpm
